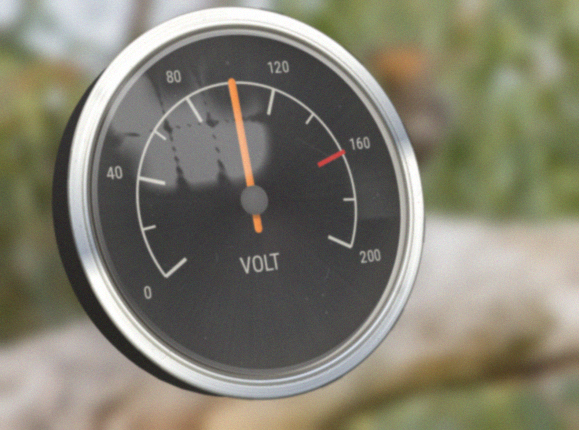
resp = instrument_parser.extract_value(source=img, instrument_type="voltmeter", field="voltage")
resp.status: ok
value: 100 V
